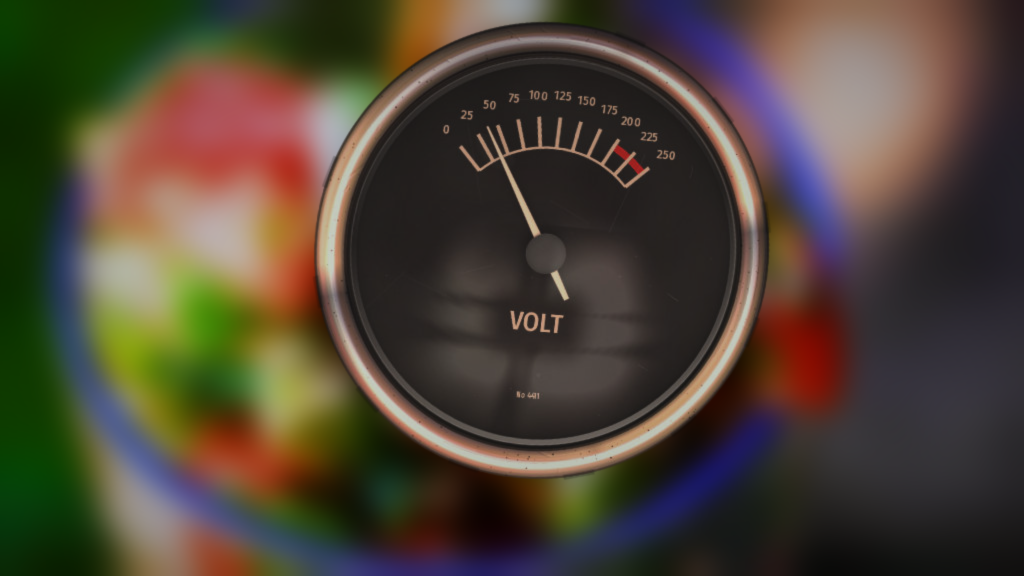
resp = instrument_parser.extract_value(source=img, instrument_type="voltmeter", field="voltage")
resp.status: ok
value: 37.5 V
